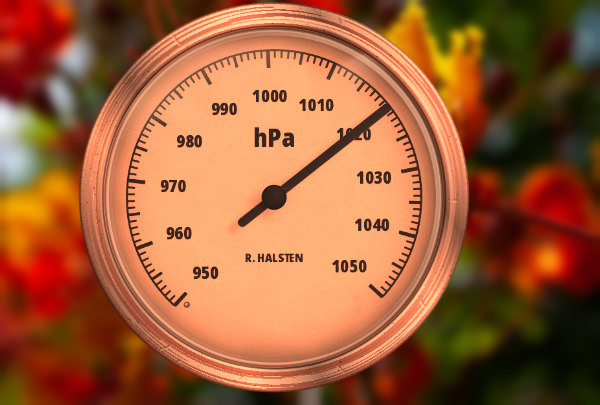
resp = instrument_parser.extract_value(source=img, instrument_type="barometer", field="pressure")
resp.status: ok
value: 1020 hPa
